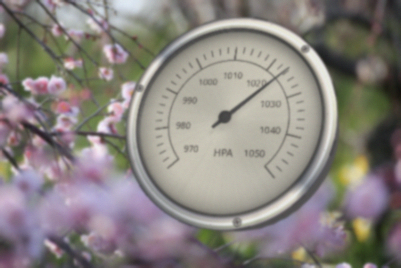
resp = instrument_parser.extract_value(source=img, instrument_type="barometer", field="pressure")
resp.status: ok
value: 1024 hPa
